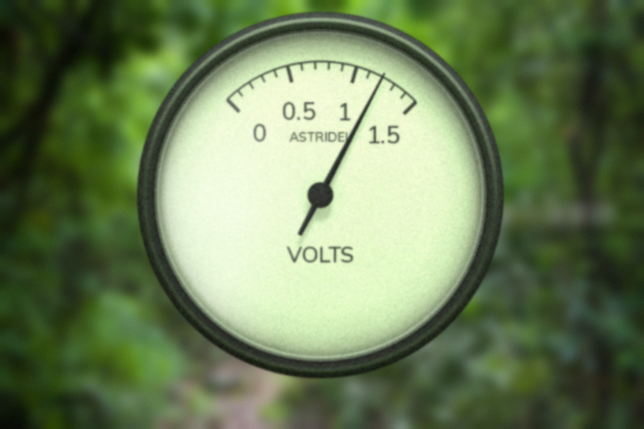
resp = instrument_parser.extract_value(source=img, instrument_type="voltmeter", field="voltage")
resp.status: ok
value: 1.2 V
